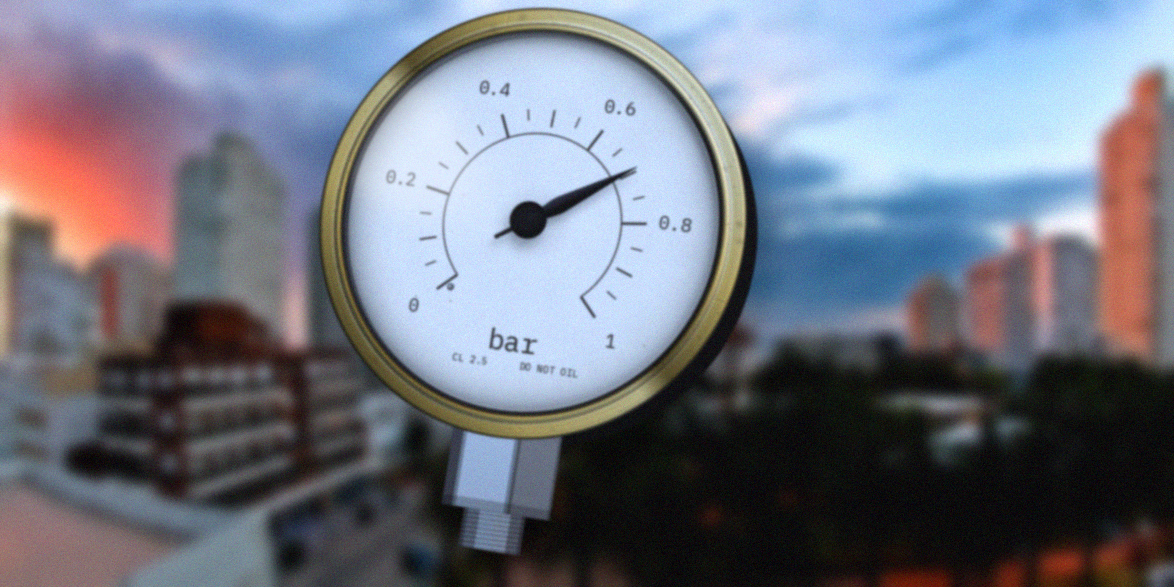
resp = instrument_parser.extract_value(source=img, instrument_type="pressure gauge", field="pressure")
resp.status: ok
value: 0.7 bar
